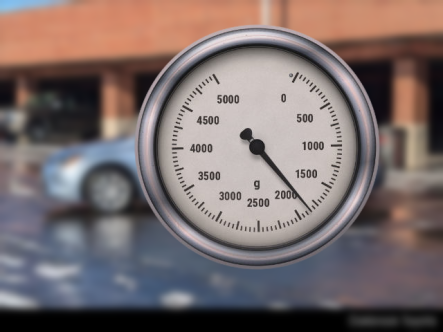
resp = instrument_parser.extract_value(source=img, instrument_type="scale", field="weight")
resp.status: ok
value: 1850 g
